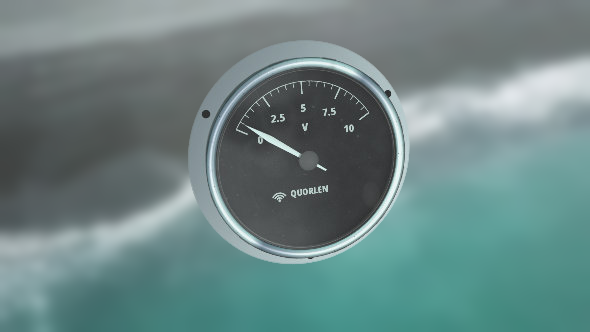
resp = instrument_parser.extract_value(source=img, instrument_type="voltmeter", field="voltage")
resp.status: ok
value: 0.5 V
